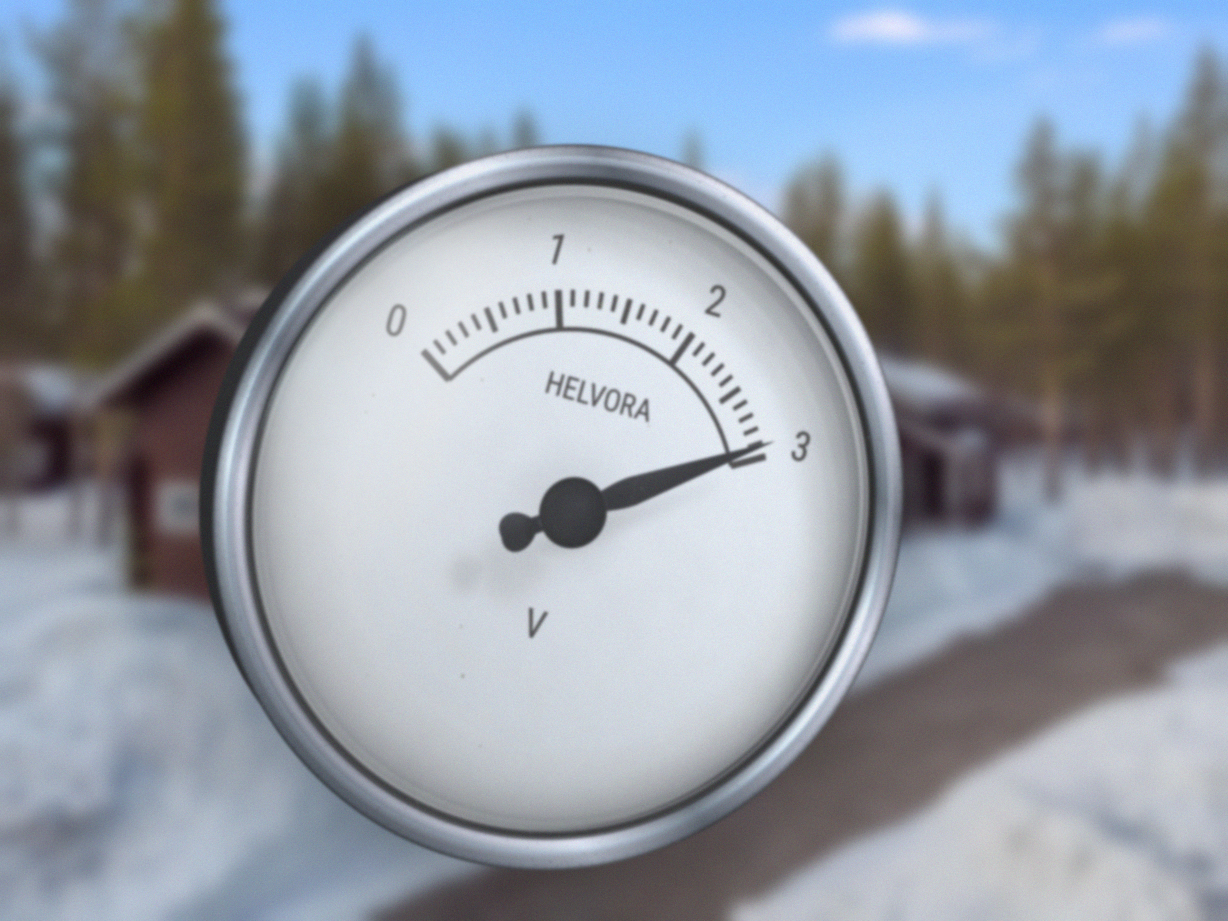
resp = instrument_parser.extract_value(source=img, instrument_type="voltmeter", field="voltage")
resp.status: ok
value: 2.9 V
